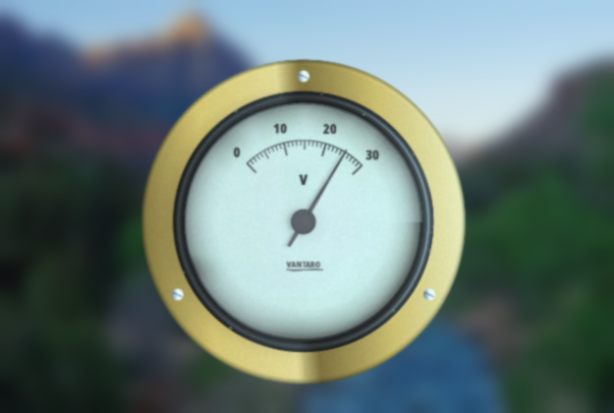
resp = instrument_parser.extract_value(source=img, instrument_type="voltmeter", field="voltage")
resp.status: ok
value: 25 V
